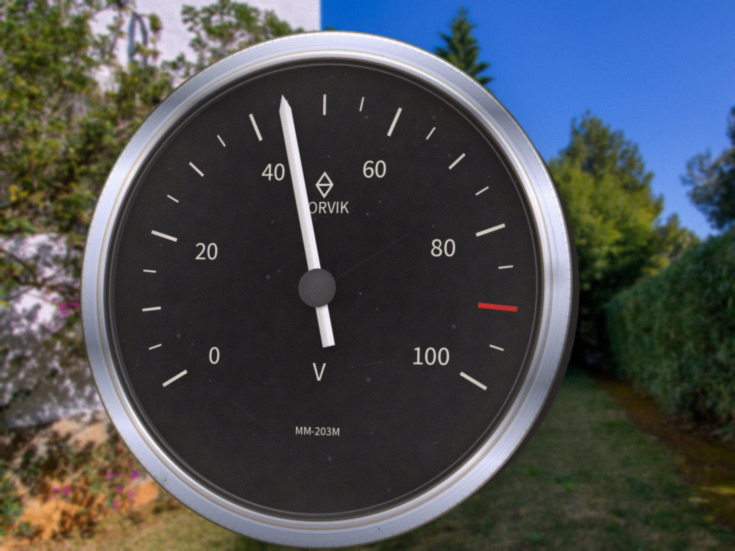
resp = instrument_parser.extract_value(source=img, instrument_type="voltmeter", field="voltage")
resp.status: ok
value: 45 V
